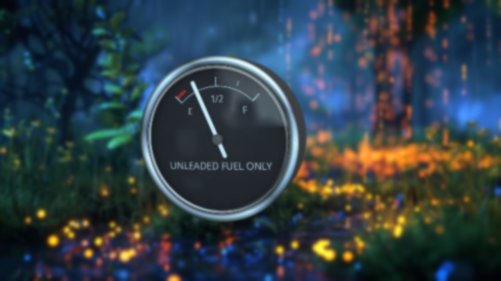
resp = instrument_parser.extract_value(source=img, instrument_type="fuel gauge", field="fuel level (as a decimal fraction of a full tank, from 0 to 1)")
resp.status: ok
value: 0.25
